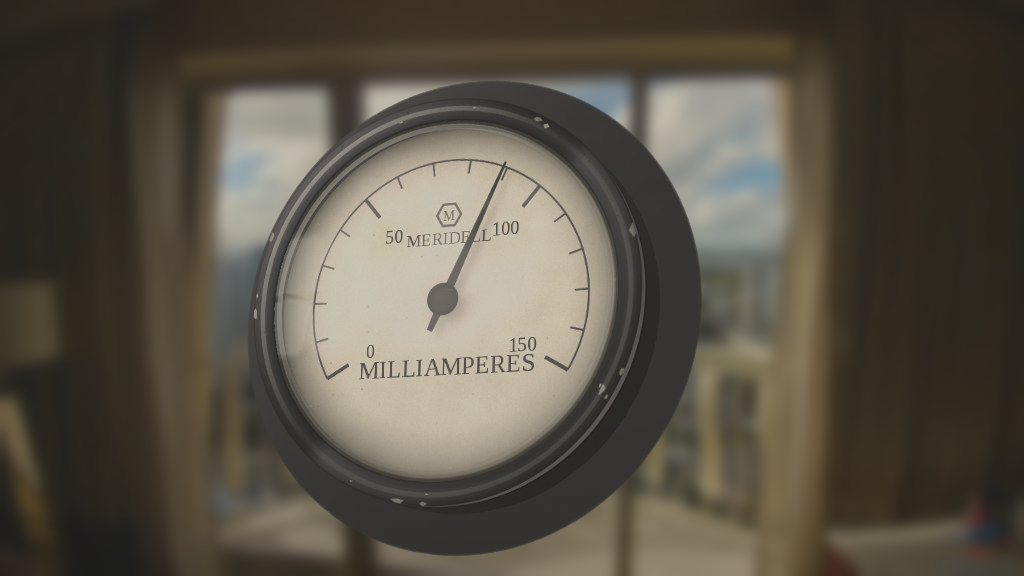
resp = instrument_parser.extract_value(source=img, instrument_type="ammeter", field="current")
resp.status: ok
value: 90 mA
